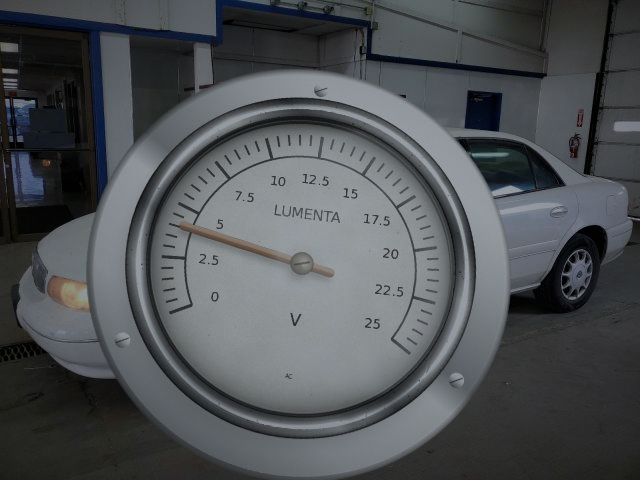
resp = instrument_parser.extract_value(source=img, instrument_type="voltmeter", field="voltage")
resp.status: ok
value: 4 V
